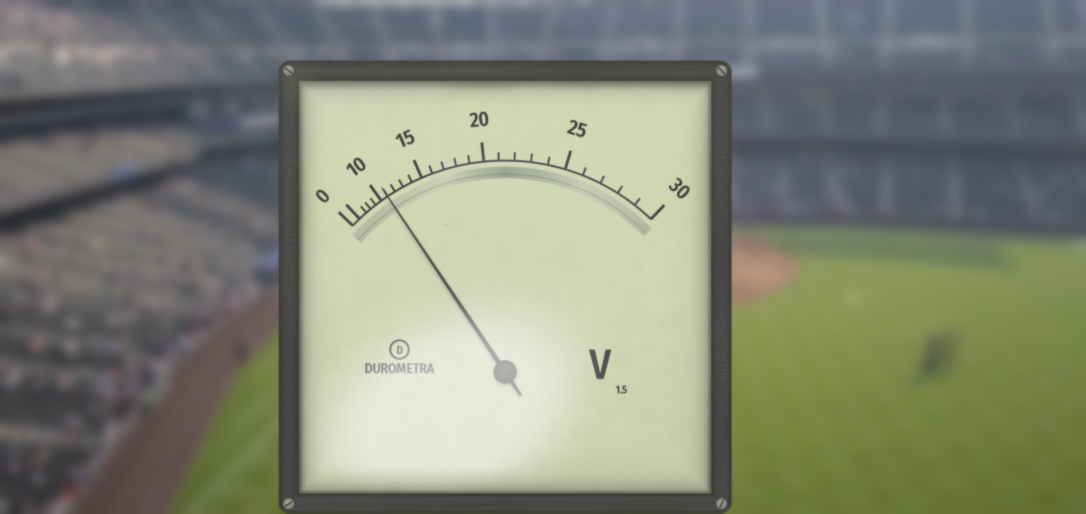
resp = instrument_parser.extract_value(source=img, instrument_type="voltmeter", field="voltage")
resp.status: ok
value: 11 V
